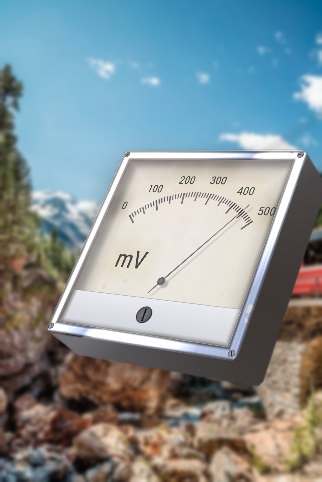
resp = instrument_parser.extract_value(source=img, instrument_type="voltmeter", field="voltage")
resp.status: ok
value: 450 mV
